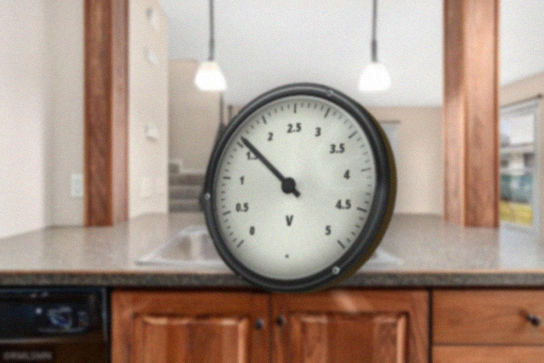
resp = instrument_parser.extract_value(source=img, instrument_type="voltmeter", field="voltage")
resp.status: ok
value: 1.6 V
